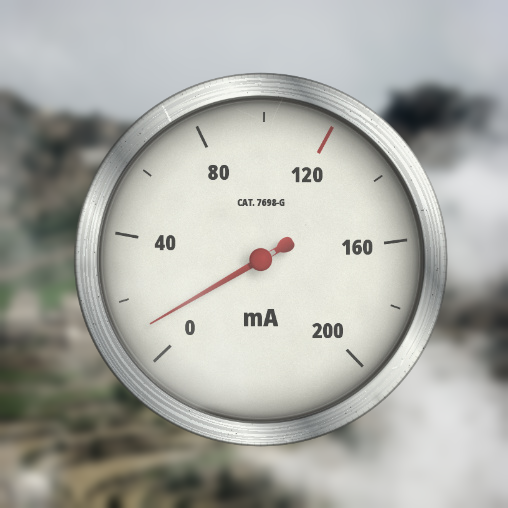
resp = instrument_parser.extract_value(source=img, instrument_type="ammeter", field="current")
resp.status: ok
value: 10 mA
